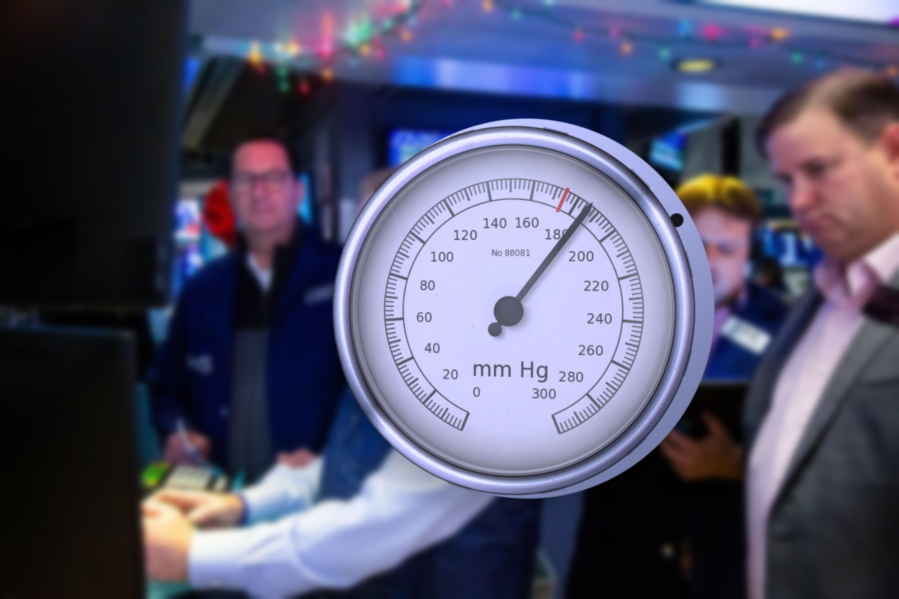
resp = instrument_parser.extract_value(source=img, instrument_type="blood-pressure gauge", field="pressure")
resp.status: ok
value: 186 mmHg
